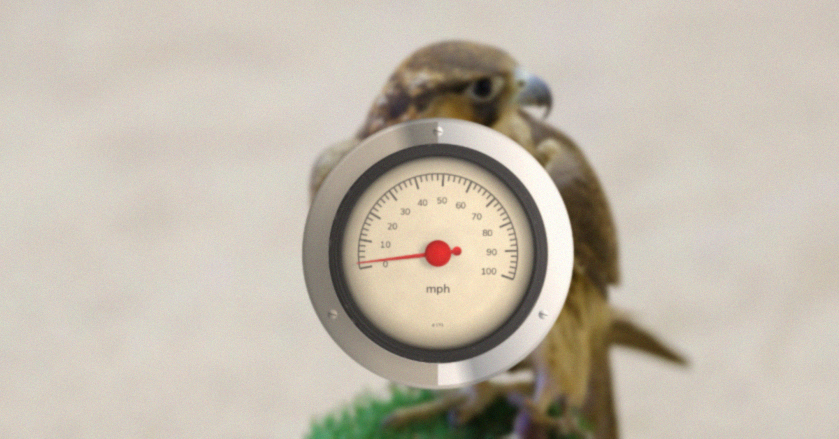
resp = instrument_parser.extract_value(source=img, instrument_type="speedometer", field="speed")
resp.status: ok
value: 2 mph
